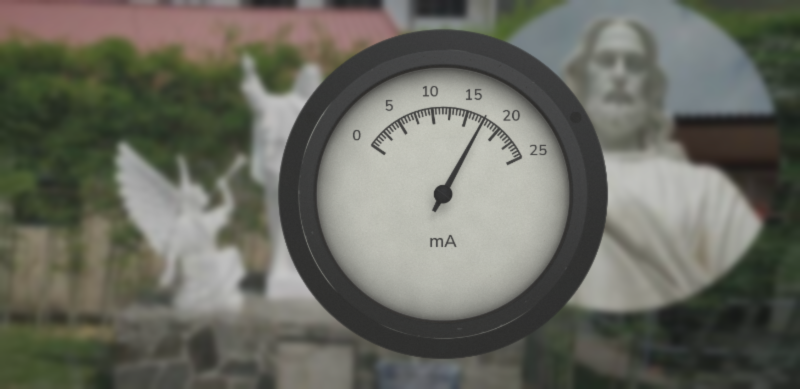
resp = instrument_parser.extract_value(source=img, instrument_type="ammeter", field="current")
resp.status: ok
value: 17.5 mA
